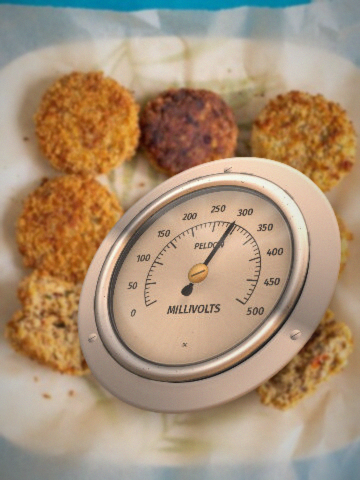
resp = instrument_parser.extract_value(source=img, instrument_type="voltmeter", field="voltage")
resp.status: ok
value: 300 mV
